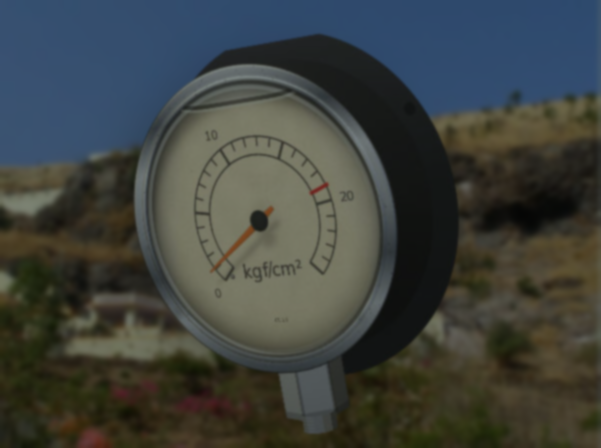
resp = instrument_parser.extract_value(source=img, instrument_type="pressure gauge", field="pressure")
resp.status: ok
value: 1 kg/cm²
